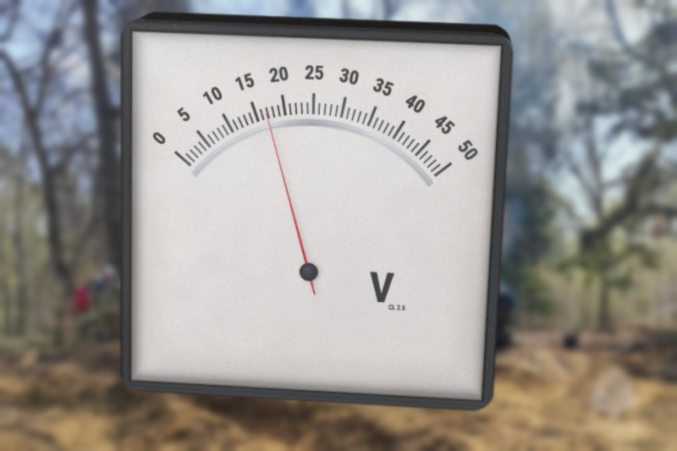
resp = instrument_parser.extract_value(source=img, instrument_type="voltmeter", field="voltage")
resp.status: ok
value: 17 V
